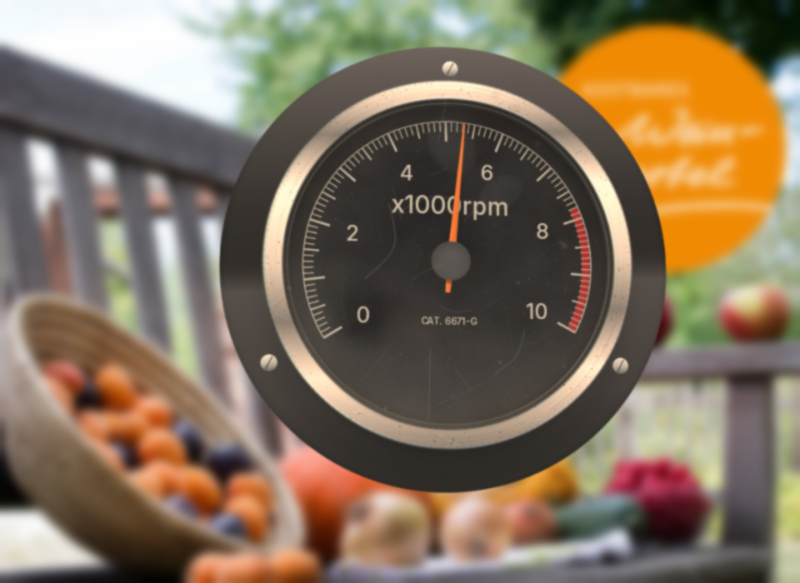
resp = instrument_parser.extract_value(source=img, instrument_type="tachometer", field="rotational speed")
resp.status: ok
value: 5300 rpm
